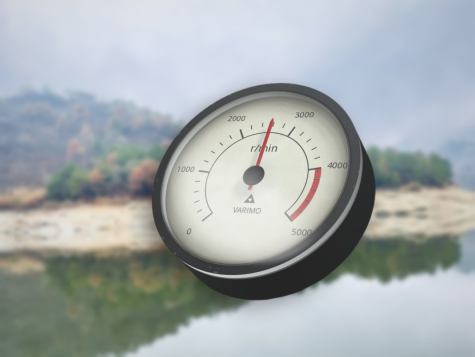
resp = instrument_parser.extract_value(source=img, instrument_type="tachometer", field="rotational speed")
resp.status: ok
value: 2600 rpm
